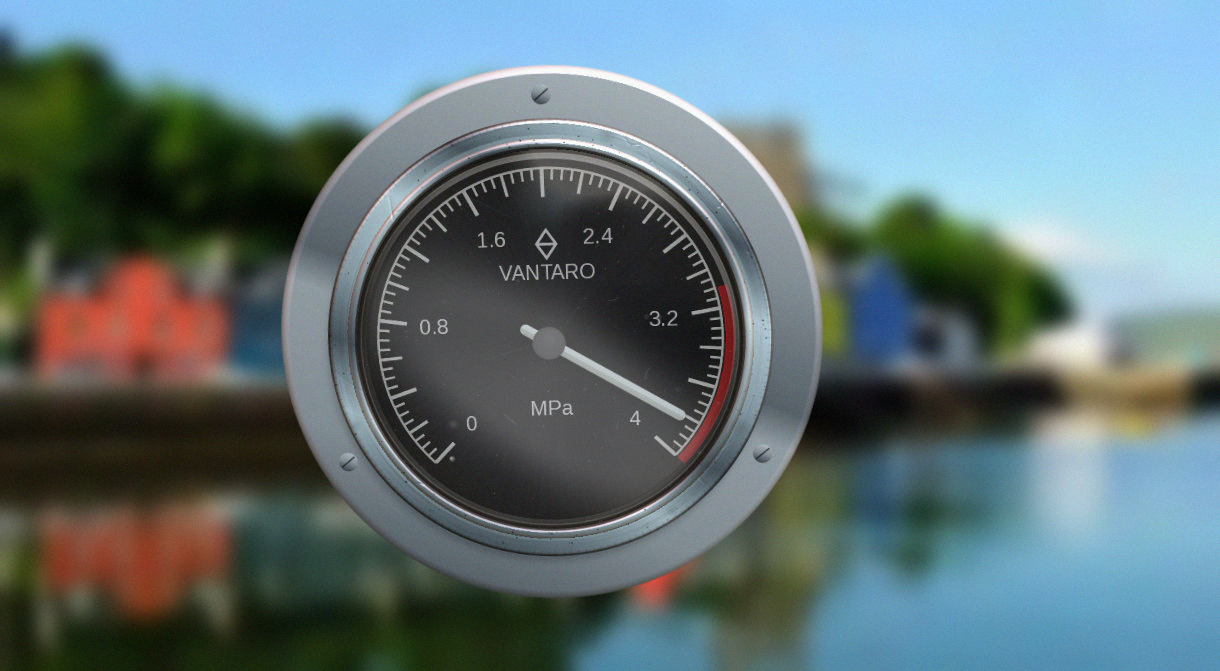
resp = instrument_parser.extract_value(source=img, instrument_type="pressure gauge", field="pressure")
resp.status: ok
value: 3.8 MPa
